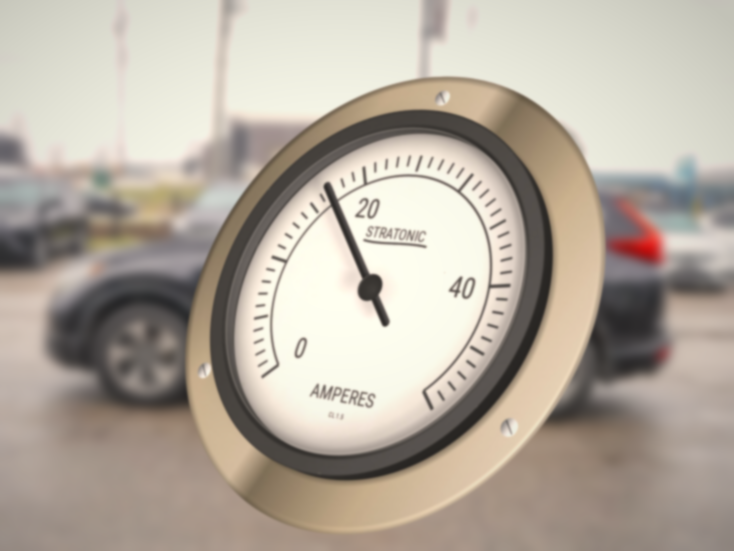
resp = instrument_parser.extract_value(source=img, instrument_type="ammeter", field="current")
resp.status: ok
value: 17 A
